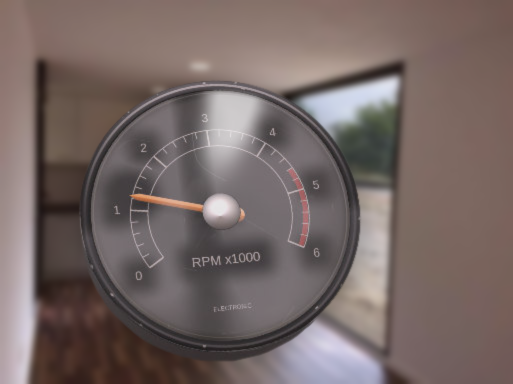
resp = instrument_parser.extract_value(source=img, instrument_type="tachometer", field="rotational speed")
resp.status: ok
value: 1200 rpm
